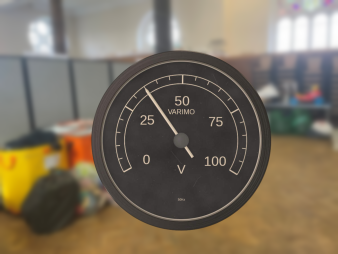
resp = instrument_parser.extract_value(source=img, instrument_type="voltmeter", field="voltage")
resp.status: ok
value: 35 V
